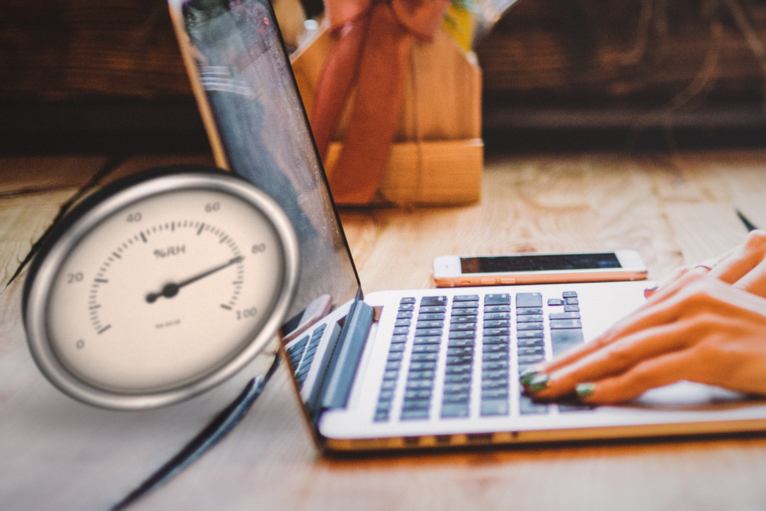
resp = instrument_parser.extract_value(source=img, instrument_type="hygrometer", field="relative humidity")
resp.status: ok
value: 80 %
